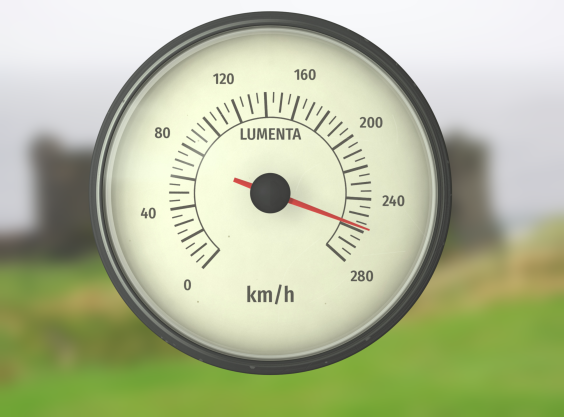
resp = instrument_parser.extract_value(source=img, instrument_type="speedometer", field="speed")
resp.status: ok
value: 257.5 km/h
